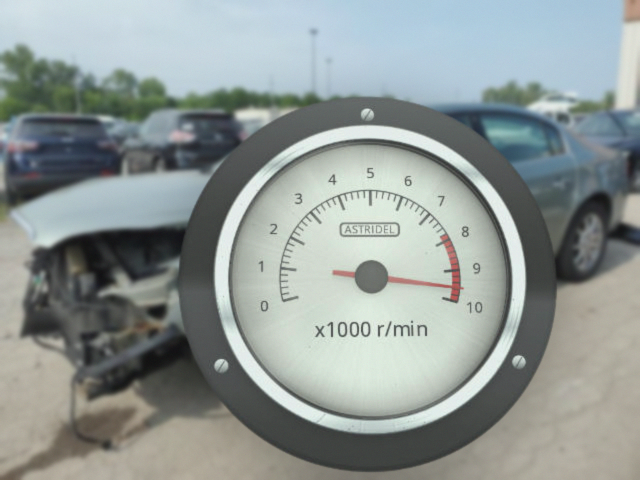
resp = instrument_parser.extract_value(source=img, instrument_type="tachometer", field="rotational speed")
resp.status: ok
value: 9600 rpm
